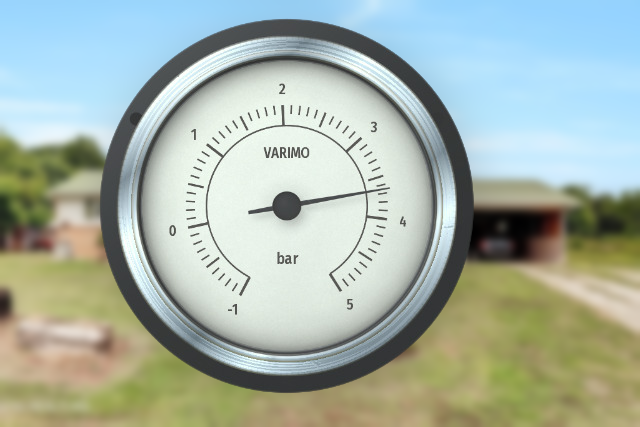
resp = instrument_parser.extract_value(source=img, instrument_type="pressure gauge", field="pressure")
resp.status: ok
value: 3.65 bar
